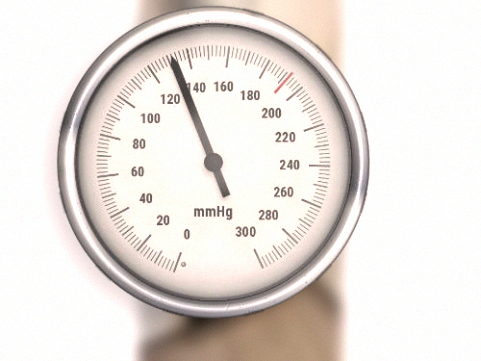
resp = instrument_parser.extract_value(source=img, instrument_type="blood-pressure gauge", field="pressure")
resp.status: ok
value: 132 mmHg
